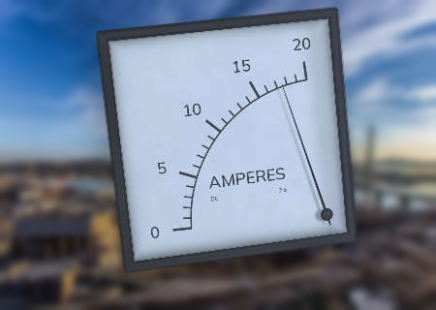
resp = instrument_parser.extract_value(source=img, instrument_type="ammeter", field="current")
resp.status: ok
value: 17.5 A
